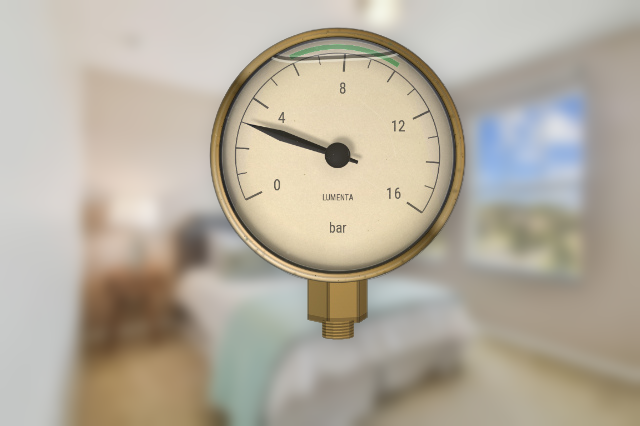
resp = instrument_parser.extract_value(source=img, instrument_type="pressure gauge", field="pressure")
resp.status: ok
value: 3 bar
